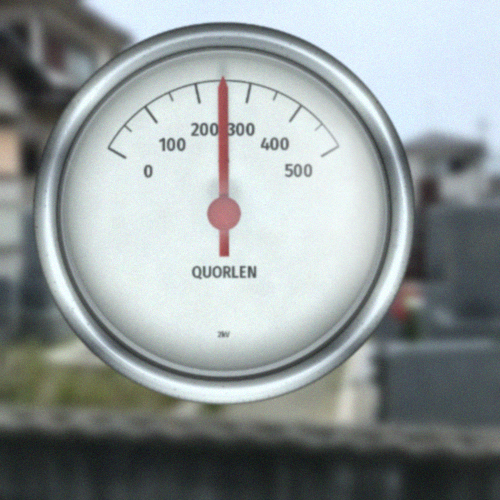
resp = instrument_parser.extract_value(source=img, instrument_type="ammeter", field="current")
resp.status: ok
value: 250 A
